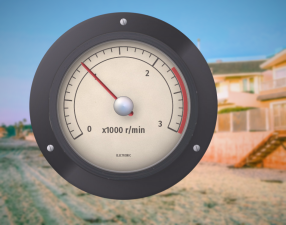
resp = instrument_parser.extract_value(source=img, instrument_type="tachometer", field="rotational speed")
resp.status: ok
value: 1000 rpm
